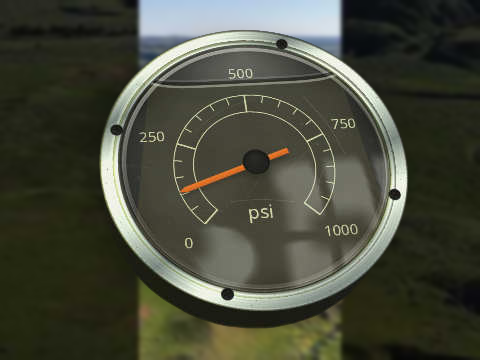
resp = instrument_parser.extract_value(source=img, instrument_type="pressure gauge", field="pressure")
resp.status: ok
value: 100 psi
